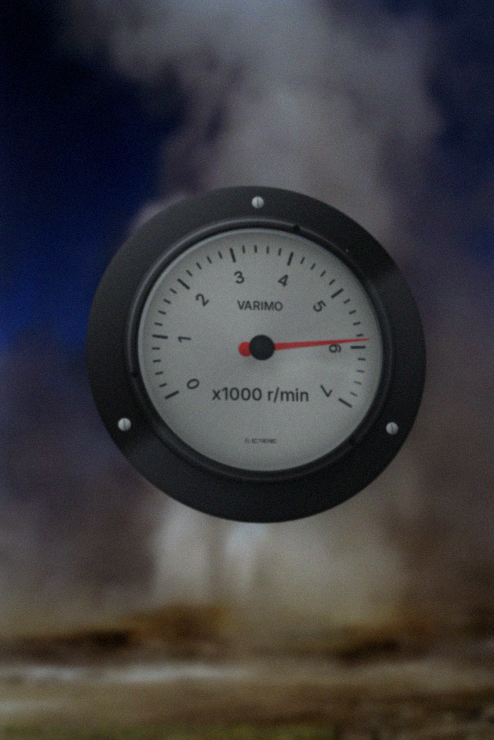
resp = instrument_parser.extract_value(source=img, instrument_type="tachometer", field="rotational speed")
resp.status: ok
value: 5900 rpm
